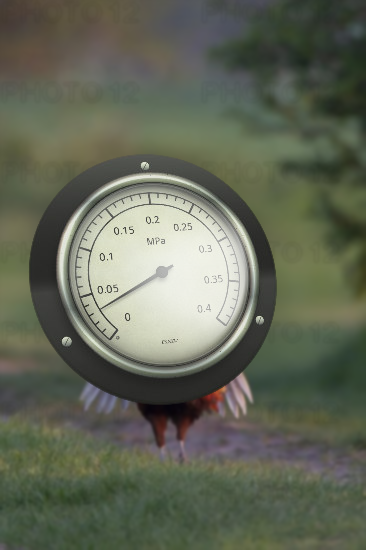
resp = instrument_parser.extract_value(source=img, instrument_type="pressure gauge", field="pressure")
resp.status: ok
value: 0.03 MPa
